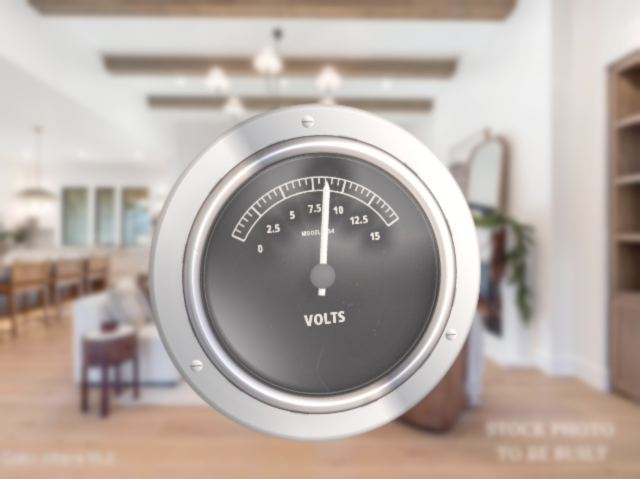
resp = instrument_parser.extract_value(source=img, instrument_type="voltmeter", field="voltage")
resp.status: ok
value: 8.5 V
